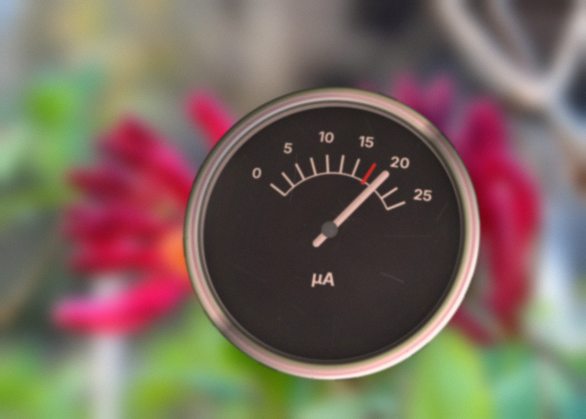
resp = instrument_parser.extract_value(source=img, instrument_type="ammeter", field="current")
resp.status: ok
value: 20 µA
